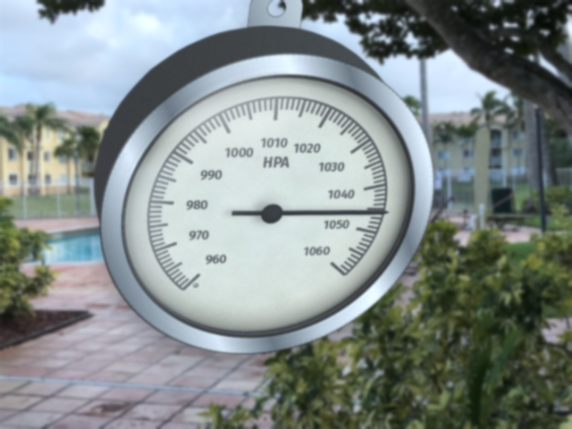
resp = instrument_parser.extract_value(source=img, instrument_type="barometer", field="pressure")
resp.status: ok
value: 1045 hPa
